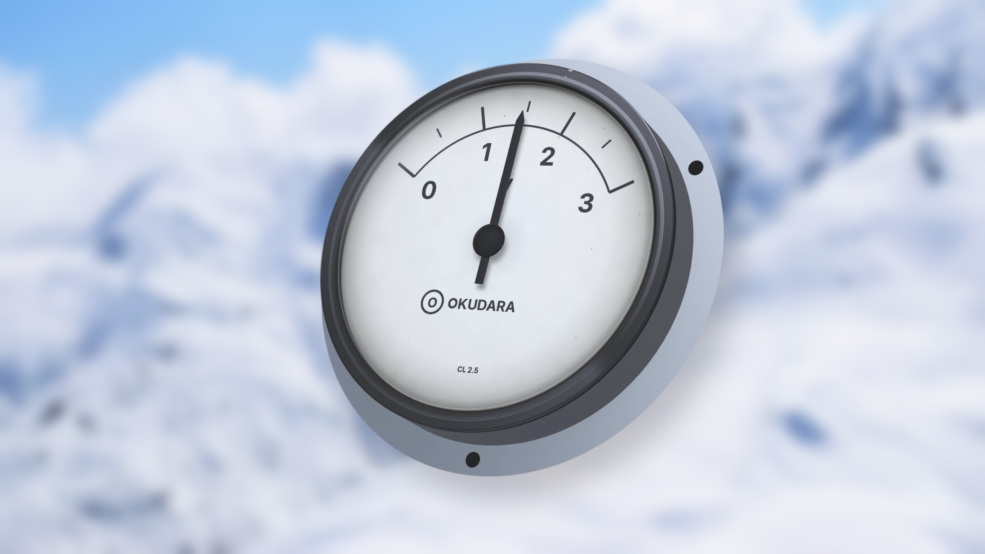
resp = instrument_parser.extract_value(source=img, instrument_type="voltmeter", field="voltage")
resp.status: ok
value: 1.5 V
